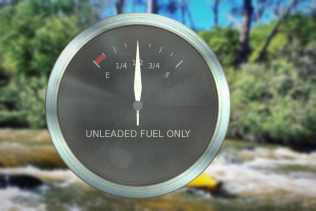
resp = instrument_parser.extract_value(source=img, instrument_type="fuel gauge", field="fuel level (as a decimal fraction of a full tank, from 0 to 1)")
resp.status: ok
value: 0.5
